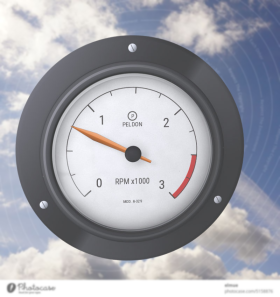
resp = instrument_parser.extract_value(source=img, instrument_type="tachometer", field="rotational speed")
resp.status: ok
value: 750 rpm
